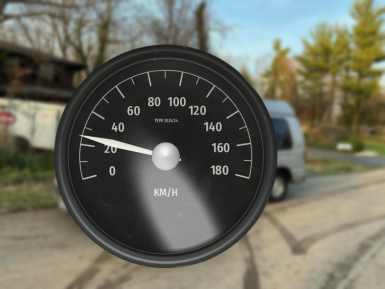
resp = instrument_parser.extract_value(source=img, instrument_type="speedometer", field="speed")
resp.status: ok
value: 25 km/h
